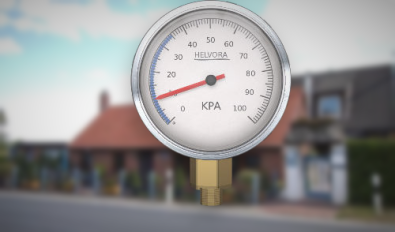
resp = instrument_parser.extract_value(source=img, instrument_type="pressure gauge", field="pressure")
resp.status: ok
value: 10 kPa
